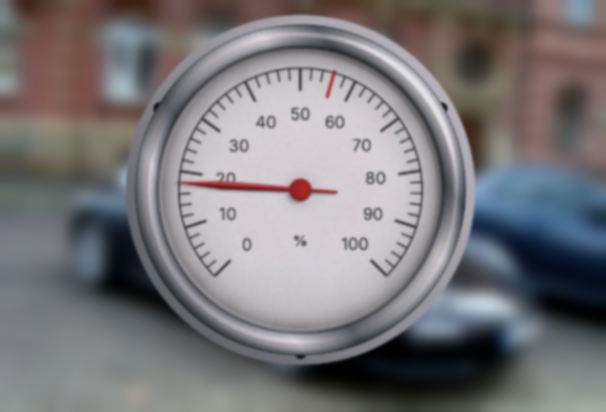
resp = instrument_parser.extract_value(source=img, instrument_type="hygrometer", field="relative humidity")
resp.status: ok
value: 18 %
